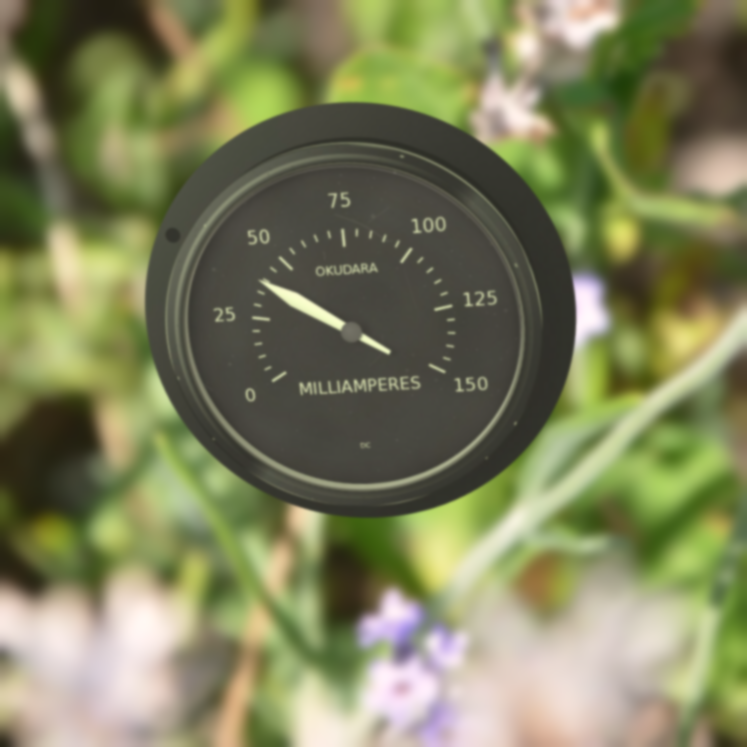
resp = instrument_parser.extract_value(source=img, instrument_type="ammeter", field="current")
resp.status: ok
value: 40 mA
